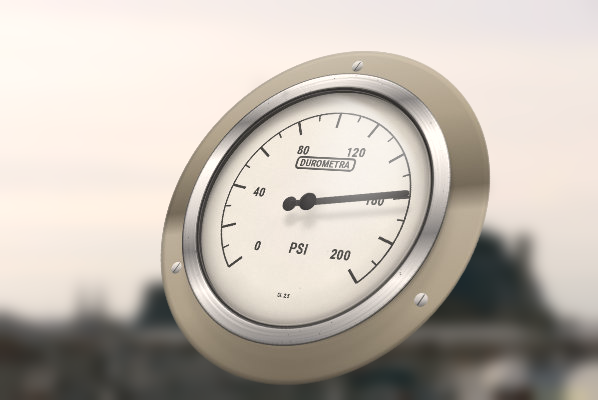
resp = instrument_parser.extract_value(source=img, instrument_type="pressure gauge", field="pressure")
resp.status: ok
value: 160 psi
